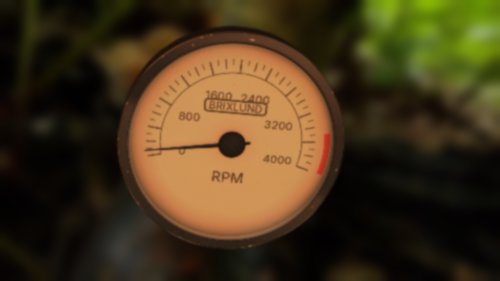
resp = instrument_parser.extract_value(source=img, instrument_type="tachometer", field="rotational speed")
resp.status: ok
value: 100 rpm
